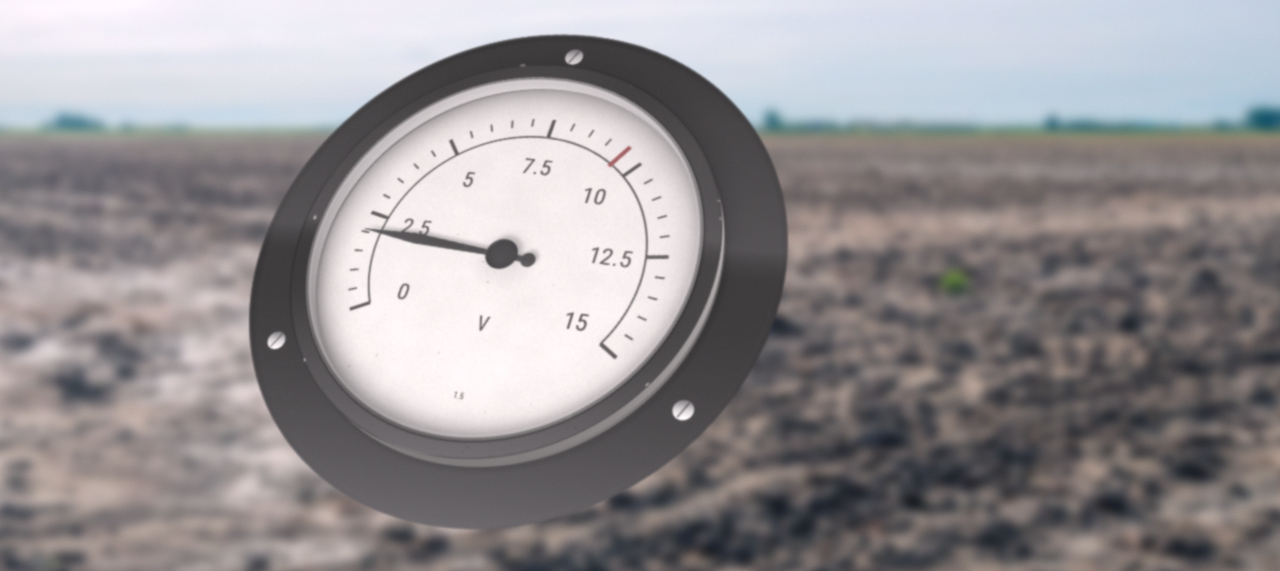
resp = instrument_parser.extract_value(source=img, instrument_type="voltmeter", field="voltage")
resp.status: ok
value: 2 V
